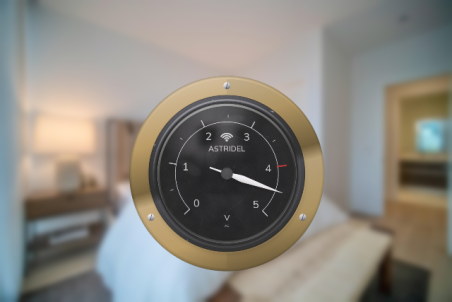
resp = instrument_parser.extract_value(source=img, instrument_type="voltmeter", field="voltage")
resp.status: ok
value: 4.5 V
